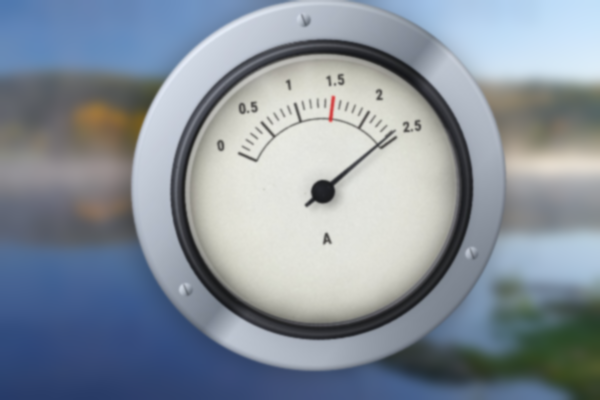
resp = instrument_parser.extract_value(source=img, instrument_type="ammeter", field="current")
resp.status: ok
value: 2.4 A
